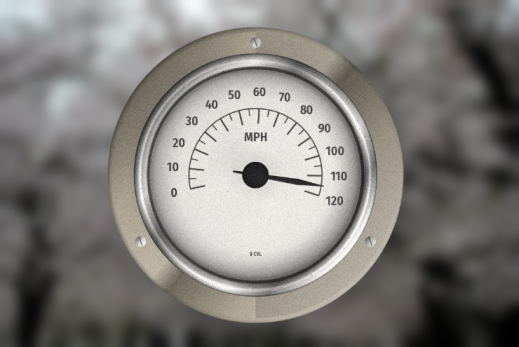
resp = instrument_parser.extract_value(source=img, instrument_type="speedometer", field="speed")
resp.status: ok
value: 115 mph
